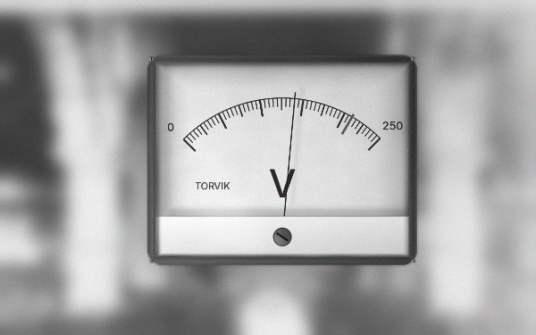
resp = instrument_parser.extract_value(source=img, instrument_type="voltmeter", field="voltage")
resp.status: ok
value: 140 V
